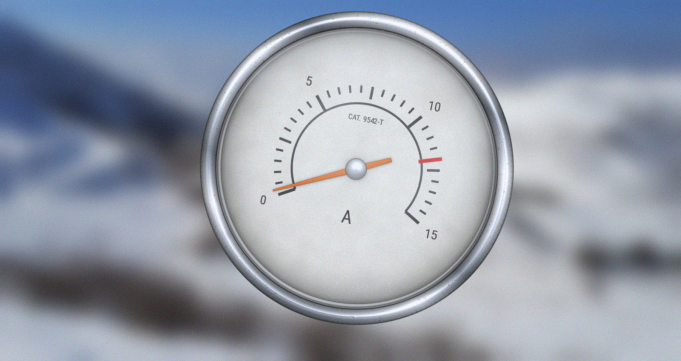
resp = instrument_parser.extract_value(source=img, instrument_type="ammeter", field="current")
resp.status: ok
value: 0.25 A
